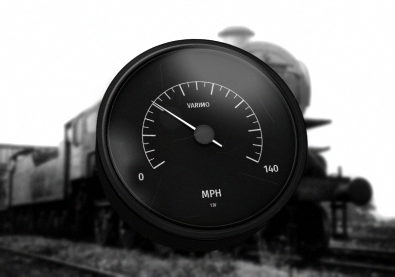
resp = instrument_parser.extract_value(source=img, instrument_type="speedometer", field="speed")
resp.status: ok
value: 40 mph
